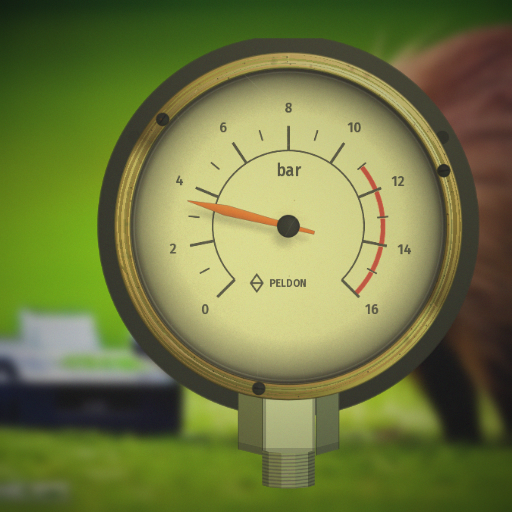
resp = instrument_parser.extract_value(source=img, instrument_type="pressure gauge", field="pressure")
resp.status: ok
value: 3.5 bar
